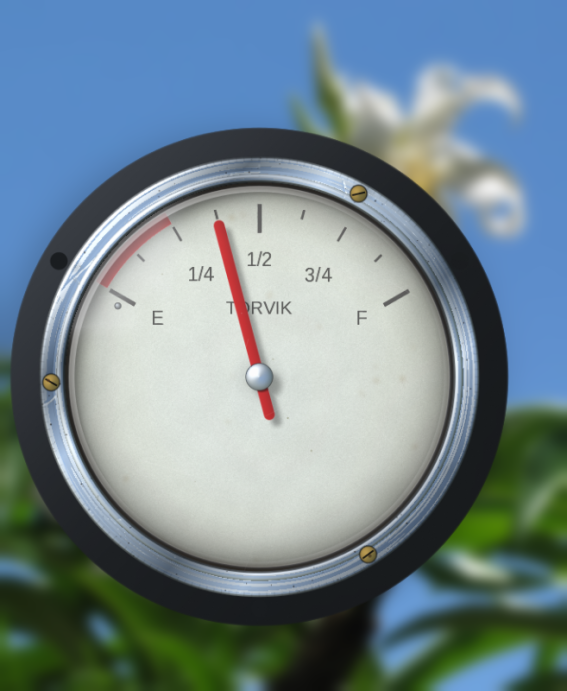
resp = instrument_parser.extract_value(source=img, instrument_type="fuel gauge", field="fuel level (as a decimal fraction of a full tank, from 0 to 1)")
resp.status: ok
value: 0.375
